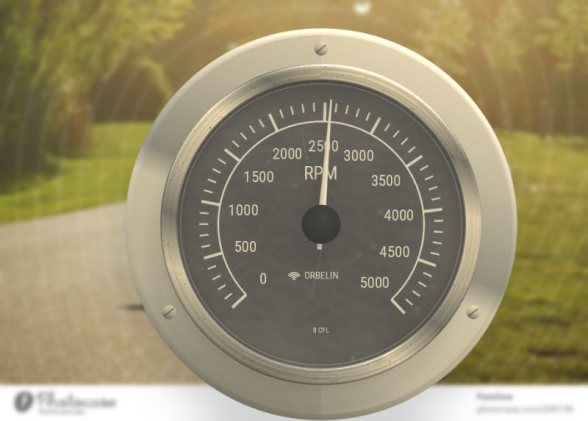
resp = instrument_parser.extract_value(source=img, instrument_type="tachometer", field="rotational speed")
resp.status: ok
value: 2550 rpm
